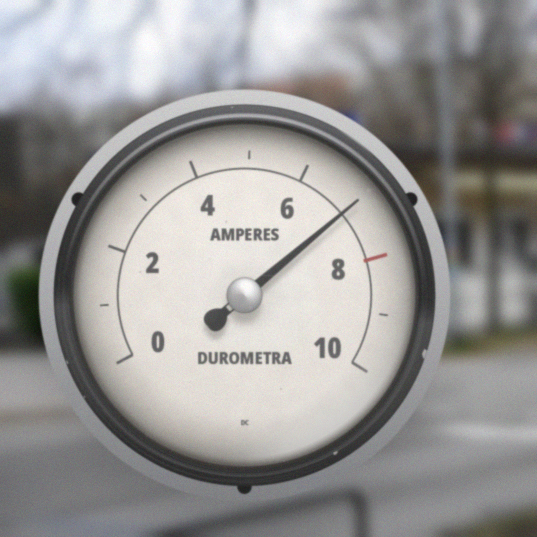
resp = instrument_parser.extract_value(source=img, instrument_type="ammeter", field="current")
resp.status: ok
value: 7 A
